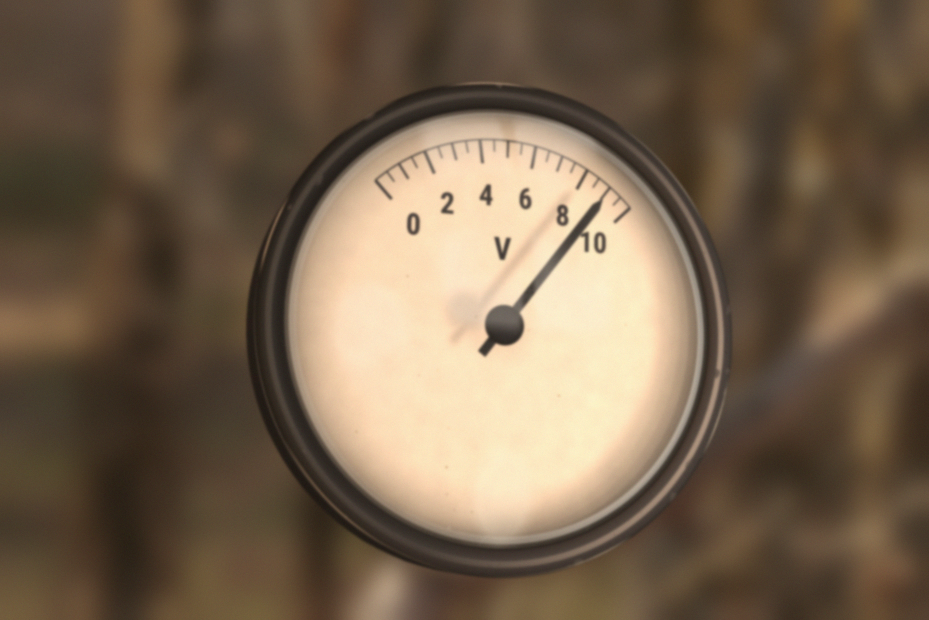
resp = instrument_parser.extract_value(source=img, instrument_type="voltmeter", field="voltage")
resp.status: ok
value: 9 V
